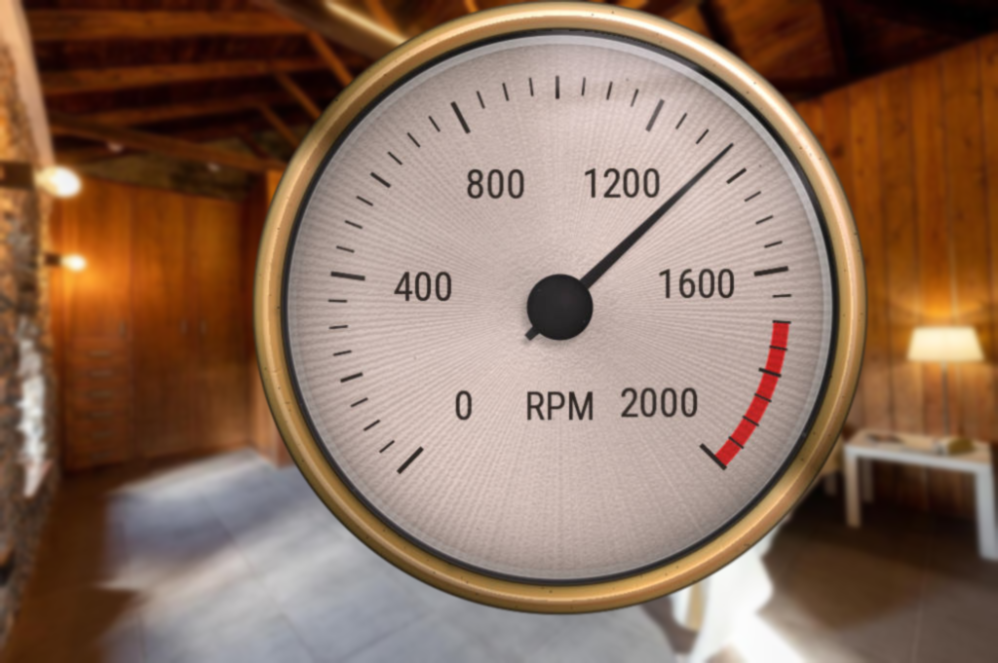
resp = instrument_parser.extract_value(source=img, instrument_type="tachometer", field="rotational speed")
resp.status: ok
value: 1350 rpm
